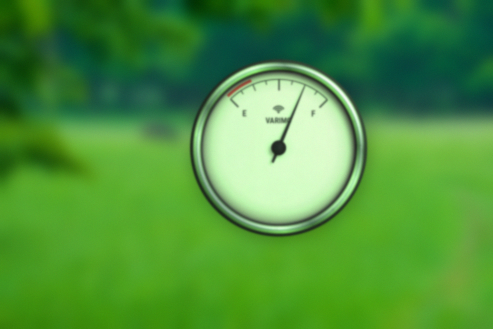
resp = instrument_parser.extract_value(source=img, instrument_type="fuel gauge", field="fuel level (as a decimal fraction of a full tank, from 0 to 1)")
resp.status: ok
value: 0.75
